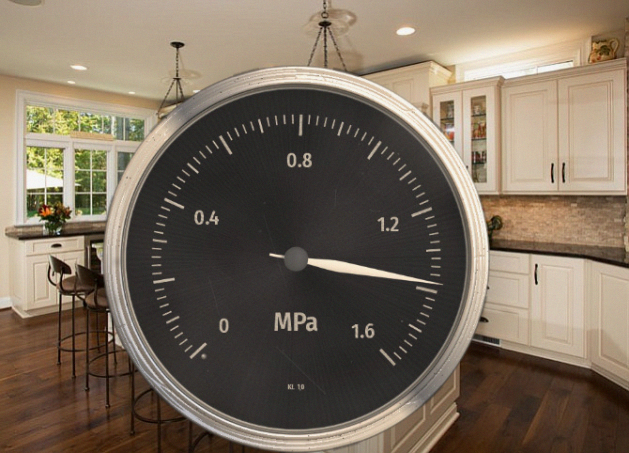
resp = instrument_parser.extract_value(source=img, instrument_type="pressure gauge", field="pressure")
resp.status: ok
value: 1.38 MPa
